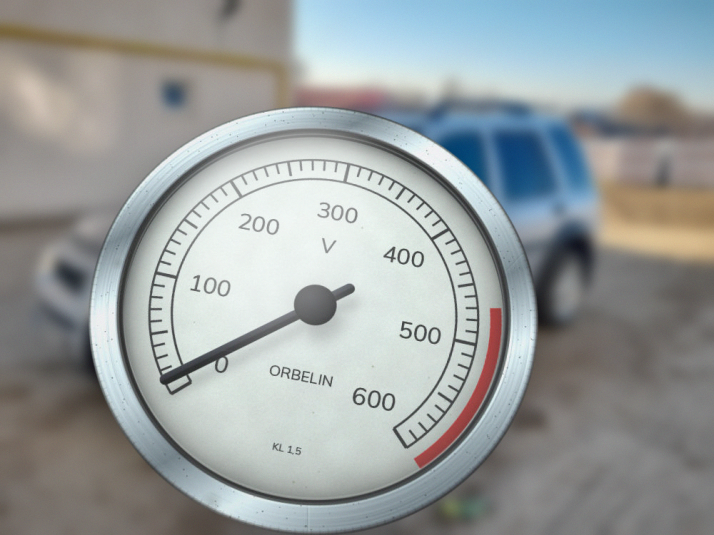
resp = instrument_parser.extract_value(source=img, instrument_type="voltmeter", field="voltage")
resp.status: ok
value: 10 V
